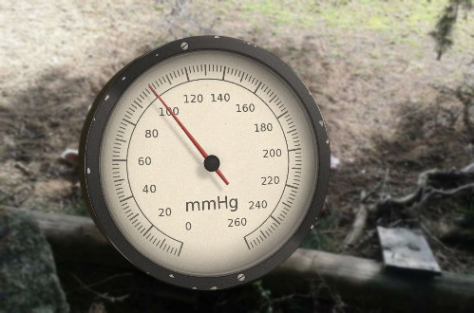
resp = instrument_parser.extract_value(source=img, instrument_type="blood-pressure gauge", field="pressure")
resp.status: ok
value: 100 mmHg
